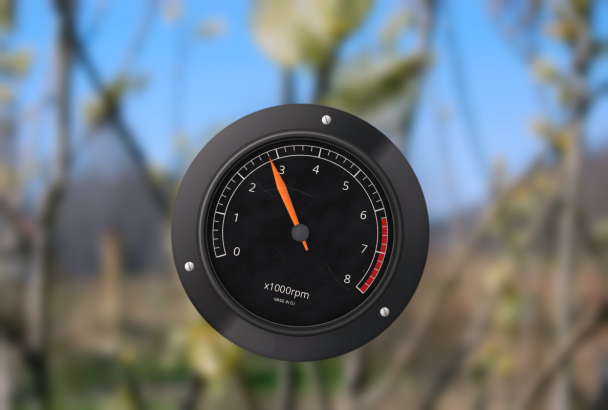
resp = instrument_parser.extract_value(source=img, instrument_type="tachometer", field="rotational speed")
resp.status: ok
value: 2800 rpm
